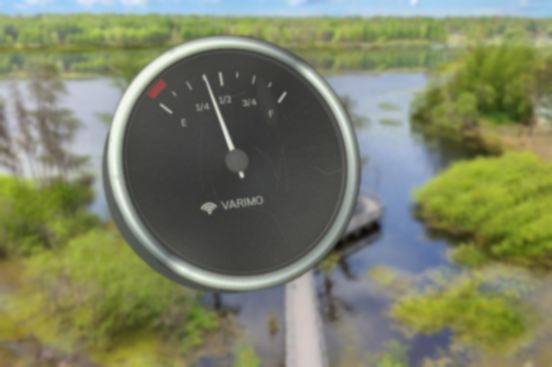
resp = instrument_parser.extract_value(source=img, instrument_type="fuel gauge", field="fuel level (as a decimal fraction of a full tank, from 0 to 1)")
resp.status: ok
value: 0.375
